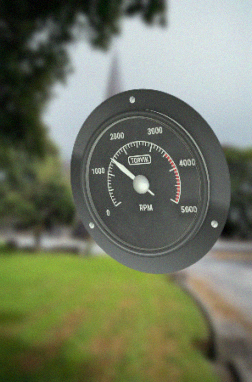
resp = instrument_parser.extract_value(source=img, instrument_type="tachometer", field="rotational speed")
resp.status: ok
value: 1500 rpm
